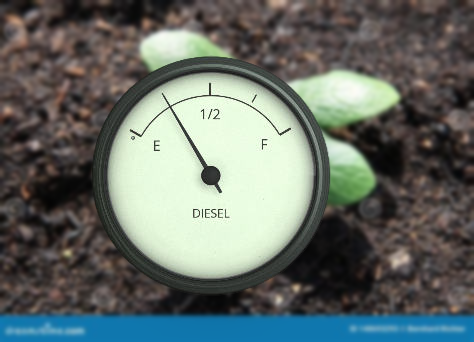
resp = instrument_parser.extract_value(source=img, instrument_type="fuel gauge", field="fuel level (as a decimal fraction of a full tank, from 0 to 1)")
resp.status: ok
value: 0.25
